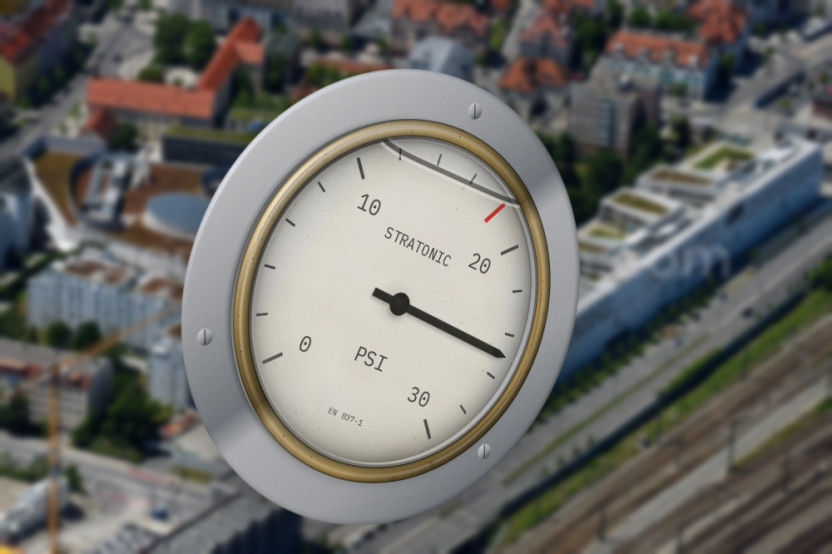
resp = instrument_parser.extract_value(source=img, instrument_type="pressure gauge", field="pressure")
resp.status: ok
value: 25 psi
